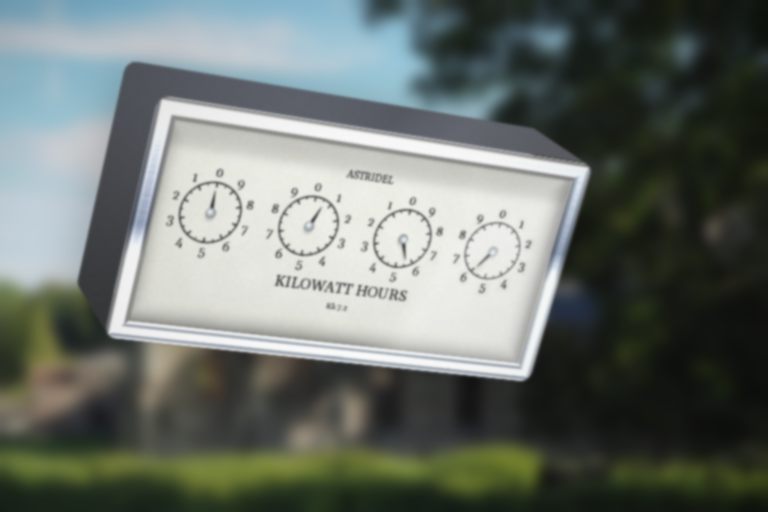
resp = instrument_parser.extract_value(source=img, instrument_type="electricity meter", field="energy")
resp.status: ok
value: 56 kWh
